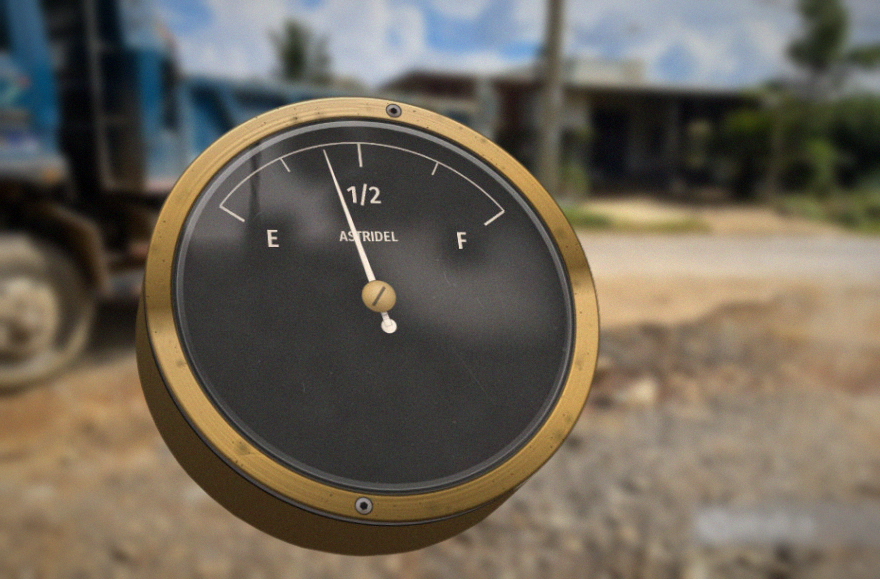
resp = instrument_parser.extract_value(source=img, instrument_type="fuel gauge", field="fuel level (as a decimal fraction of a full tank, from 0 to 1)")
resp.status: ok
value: 0.375
